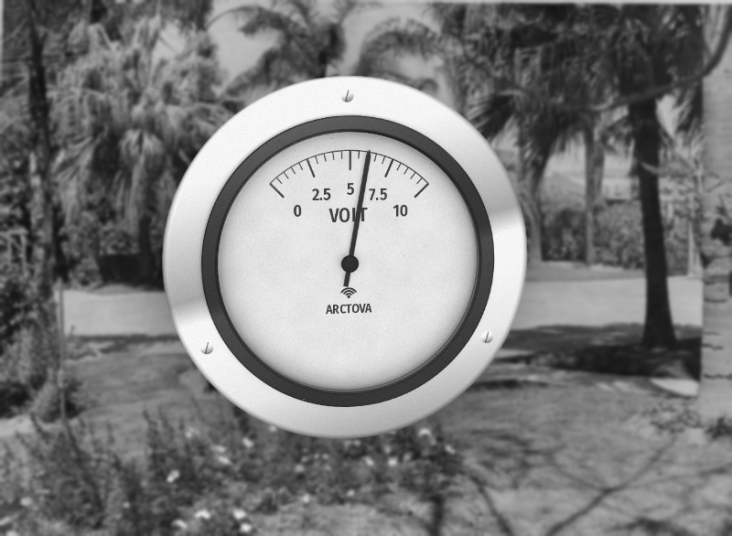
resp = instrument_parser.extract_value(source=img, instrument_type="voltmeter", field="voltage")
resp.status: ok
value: 6 V
